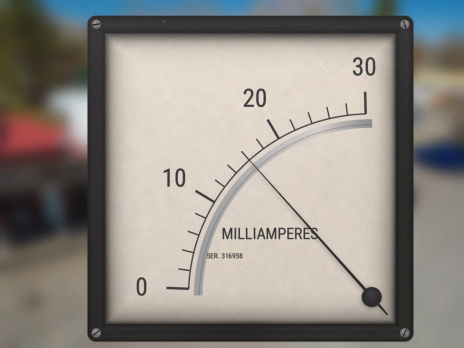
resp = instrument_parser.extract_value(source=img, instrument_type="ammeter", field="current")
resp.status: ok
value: 16 mA
